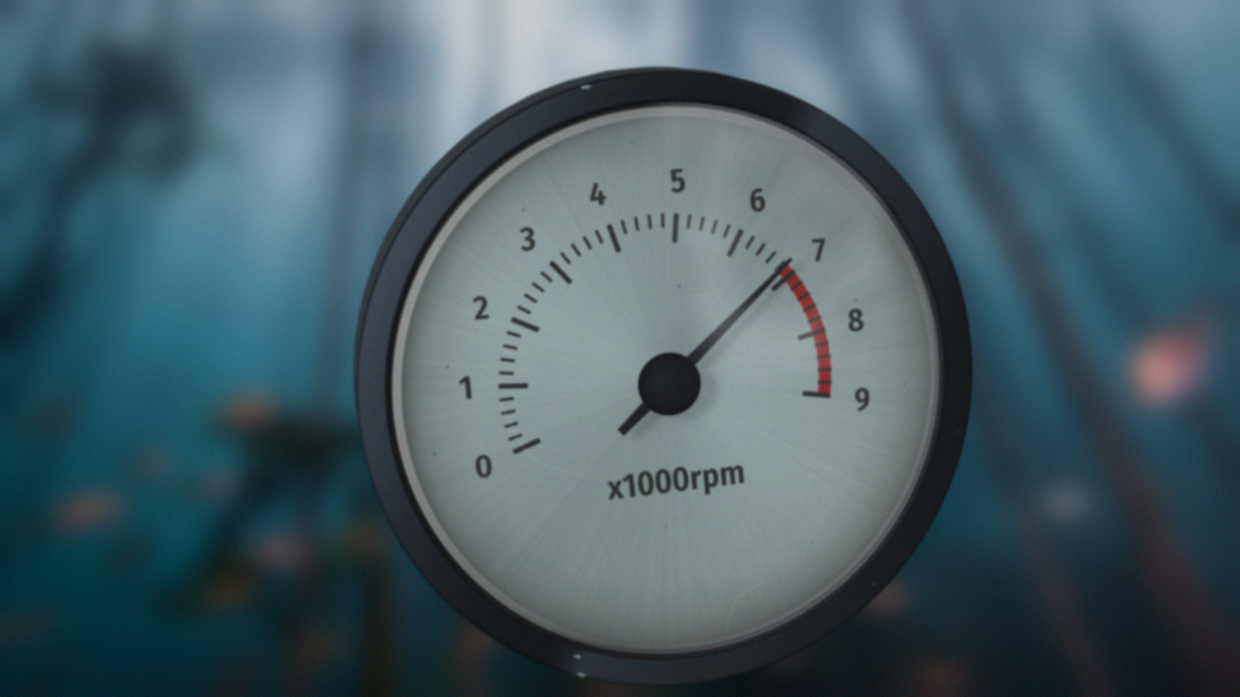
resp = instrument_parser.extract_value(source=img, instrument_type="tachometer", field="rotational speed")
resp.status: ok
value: 6800 rpm
